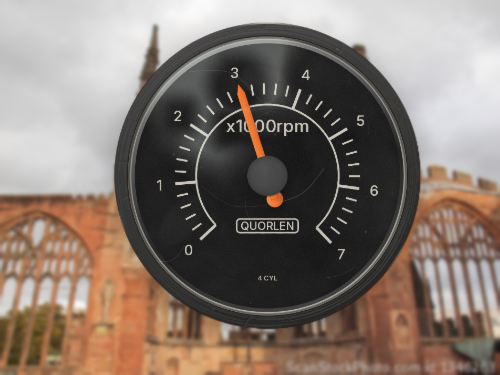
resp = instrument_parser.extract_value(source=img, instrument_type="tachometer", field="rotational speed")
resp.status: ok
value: 3000 rpm
